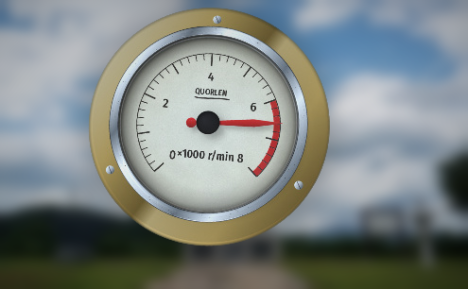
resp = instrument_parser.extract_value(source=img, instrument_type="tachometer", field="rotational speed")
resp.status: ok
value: 6600 rpm
